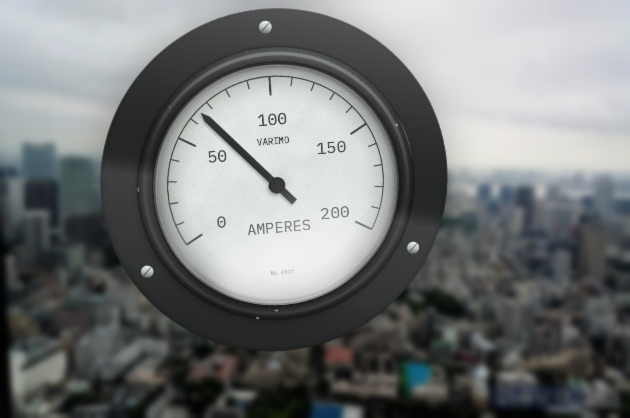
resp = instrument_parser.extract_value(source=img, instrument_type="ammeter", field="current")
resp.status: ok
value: 65 A
